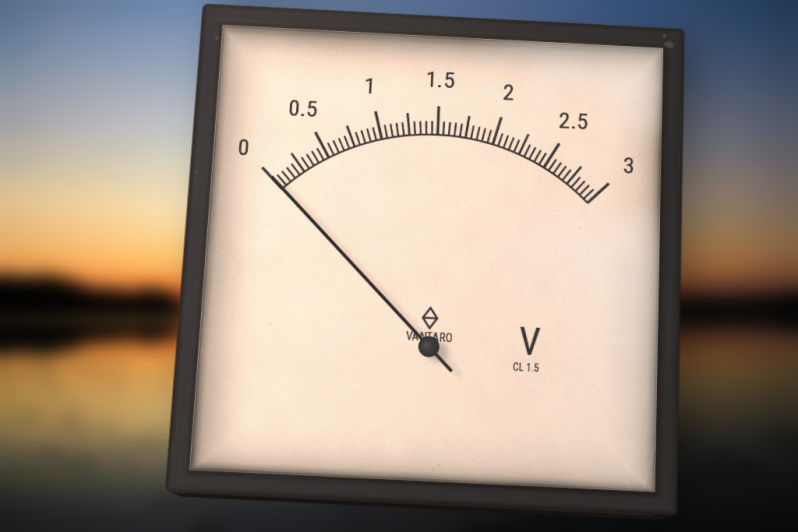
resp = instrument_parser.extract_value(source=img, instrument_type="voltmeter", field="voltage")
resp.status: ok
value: 0 V
